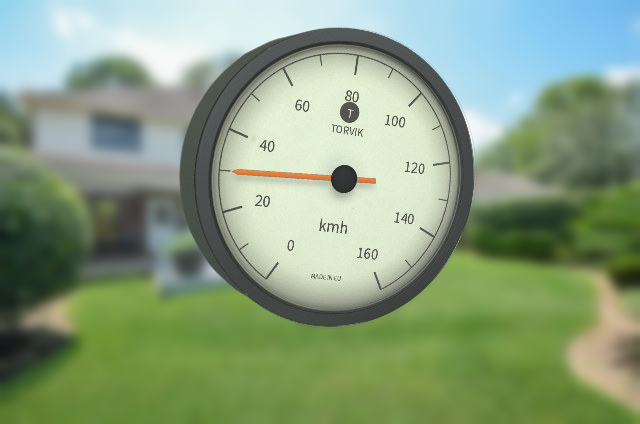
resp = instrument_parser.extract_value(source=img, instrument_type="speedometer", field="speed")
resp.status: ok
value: 30 km/h
